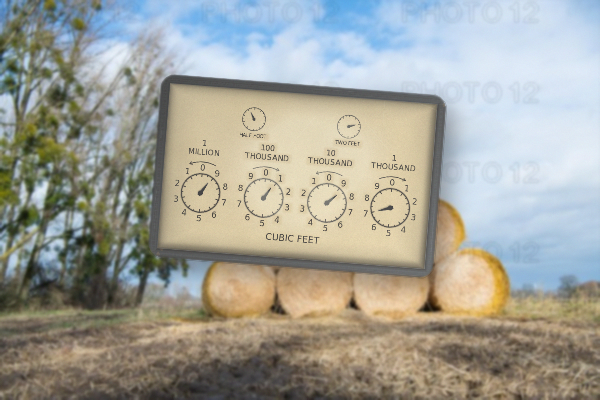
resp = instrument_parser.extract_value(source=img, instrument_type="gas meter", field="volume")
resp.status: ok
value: 908700 ft³
